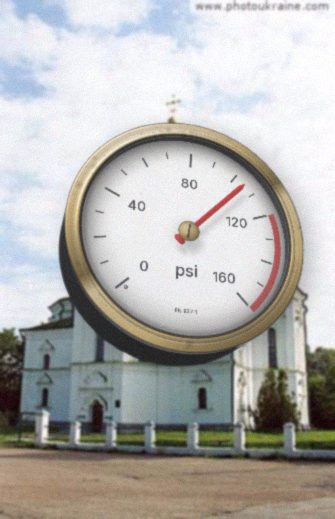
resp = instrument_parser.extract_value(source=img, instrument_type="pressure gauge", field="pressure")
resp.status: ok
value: 105 psi
